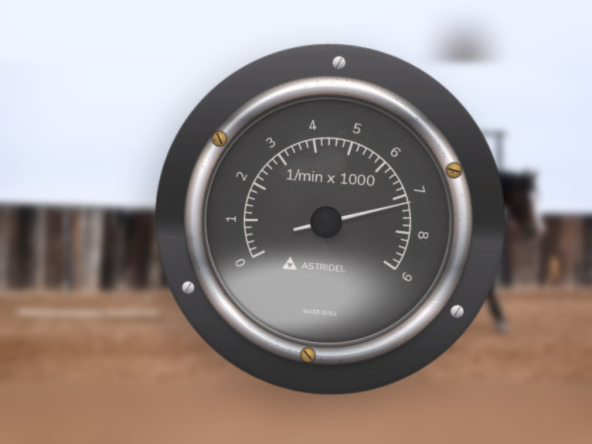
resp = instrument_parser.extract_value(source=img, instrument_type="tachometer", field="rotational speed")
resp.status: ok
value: 7200 rpm
